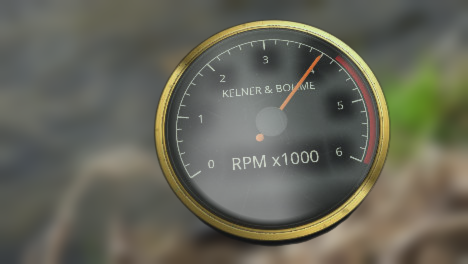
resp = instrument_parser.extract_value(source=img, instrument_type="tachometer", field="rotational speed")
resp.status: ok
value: 4000 rpm
